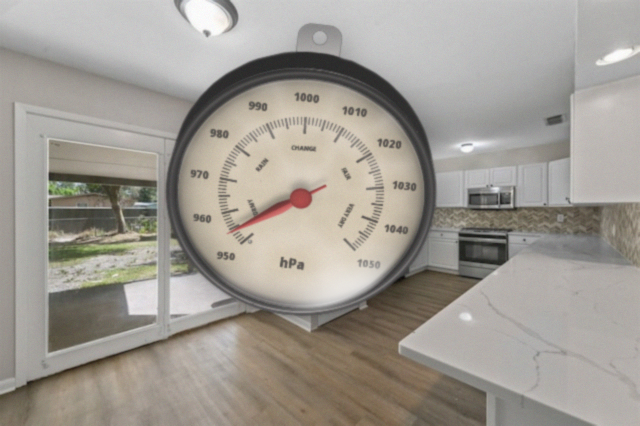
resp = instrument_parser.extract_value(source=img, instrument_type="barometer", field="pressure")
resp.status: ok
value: 955 hPa
